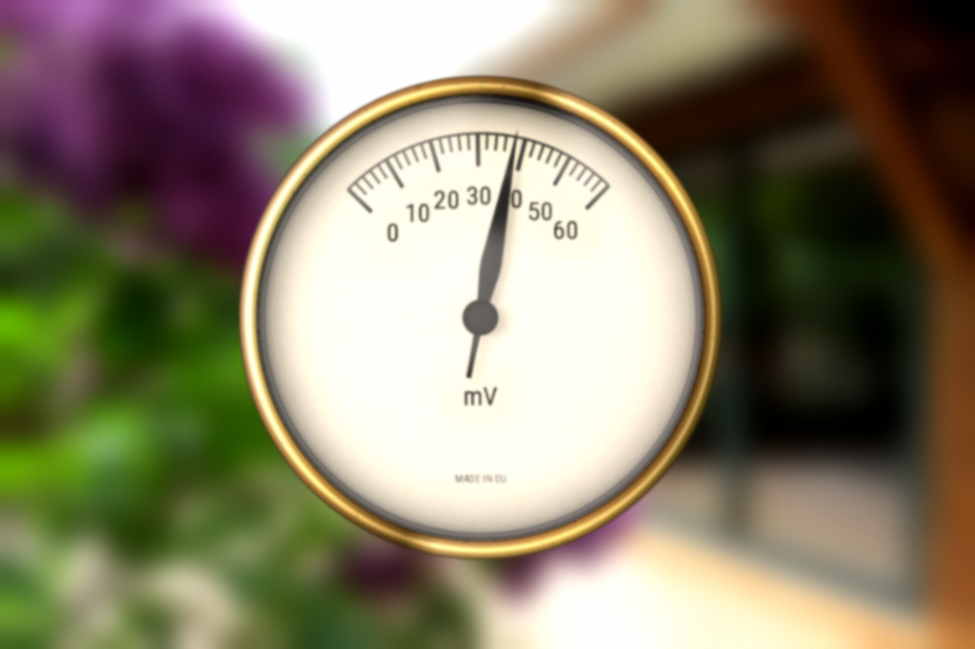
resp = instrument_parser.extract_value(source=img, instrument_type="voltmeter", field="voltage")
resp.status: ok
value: 38 mV
